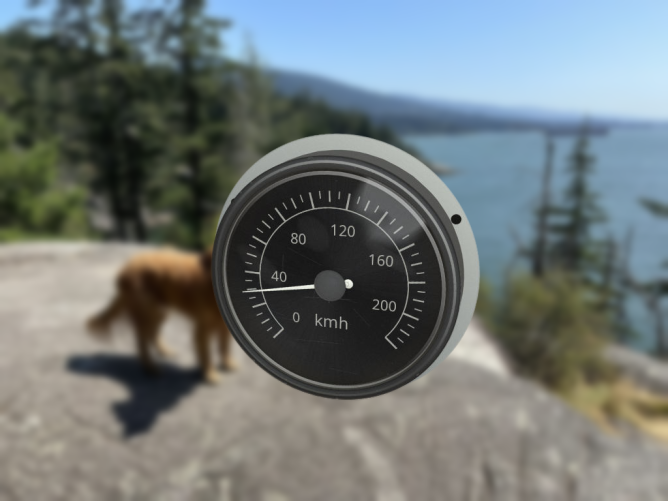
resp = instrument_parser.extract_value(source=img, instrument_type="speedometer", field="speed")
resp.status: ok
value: 30 km/h
